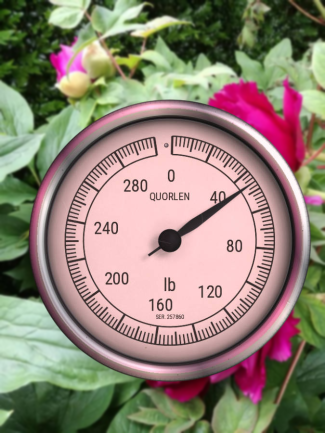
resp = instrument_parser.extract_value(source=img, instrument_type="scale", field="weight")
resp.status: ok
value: 46 lb
